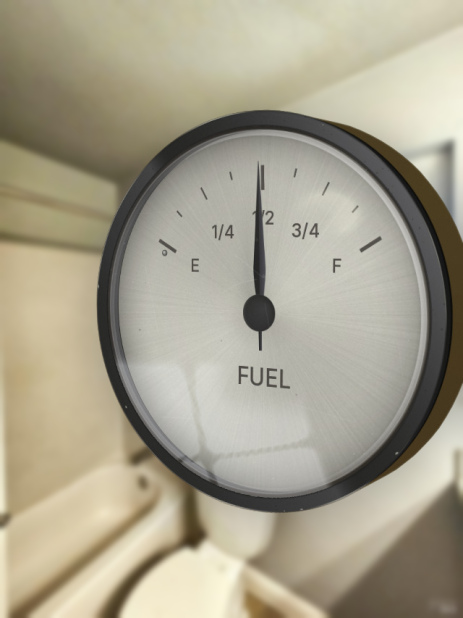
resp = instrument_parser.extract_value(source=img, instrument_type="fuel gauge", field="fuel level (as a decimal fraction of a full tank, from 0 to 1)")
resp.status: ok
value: 0.5
